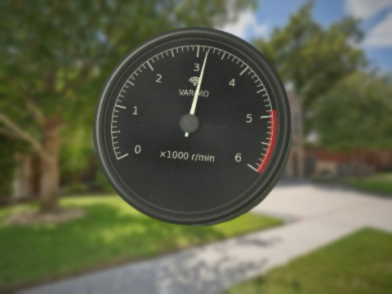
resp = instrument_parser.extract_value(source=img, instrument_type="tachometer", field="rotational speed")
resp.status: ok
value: 3200 rpm
